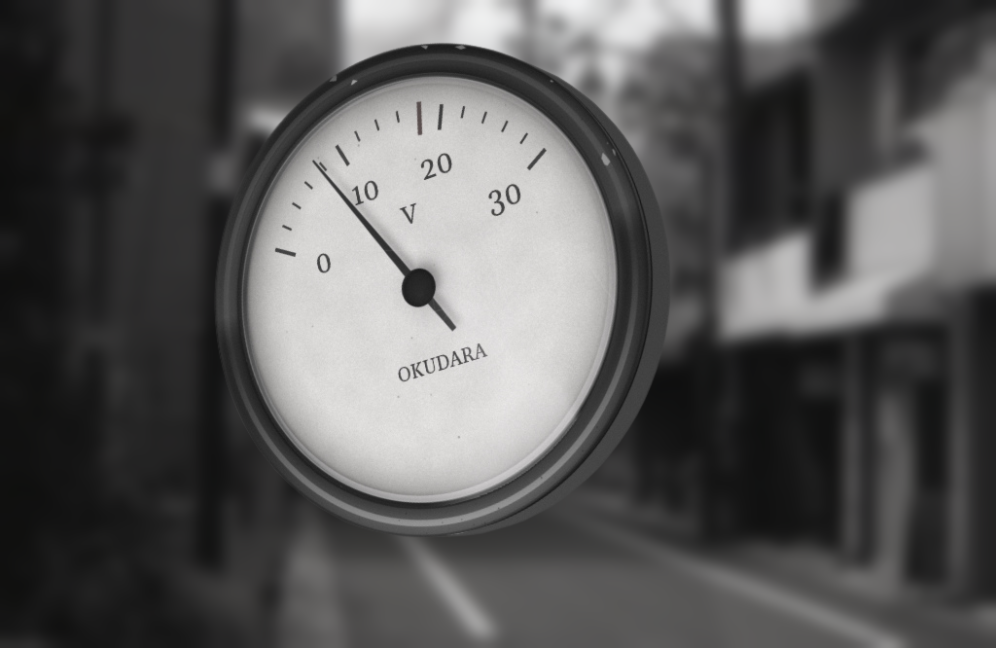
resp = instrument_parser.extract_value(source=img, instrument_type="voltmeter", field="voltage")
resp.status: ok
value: 8 V
